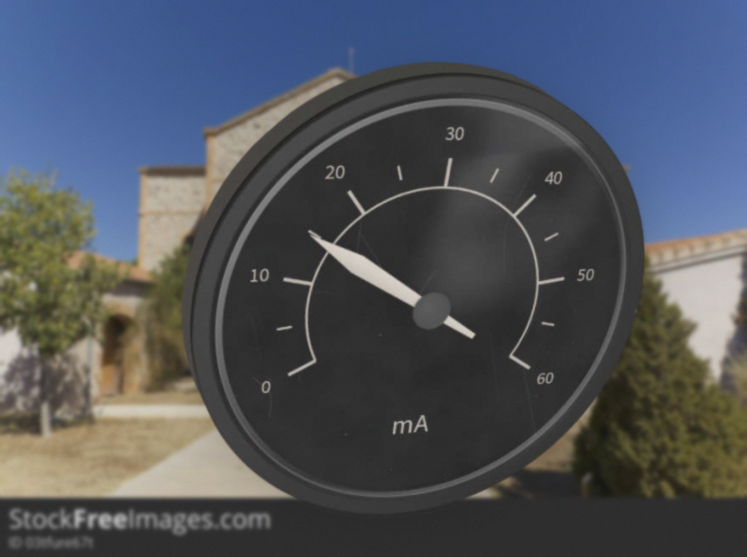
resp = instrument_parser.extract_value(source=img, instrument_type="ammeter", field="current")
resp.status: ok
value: 15 mA
